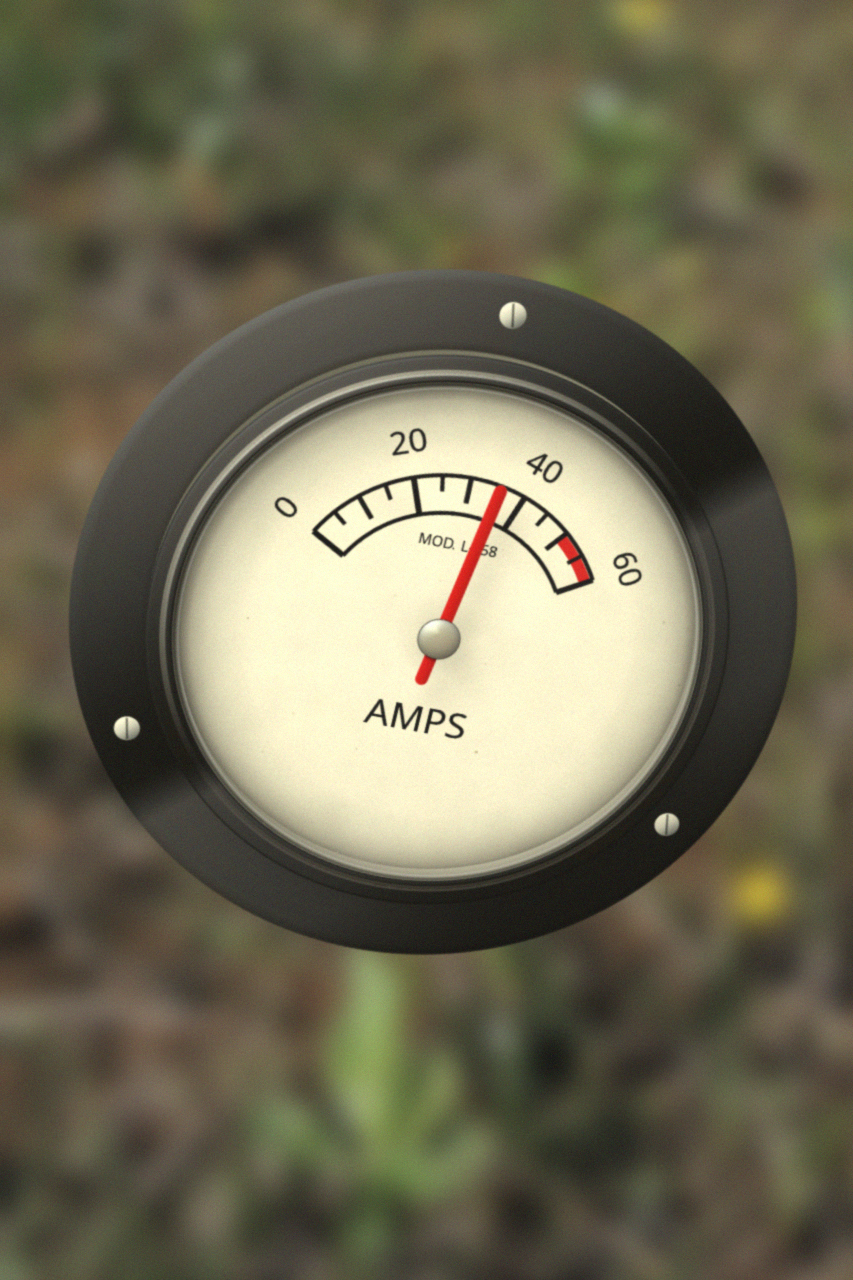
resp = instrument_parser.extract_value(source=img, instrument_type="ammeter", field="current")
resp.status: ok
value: 35 A
